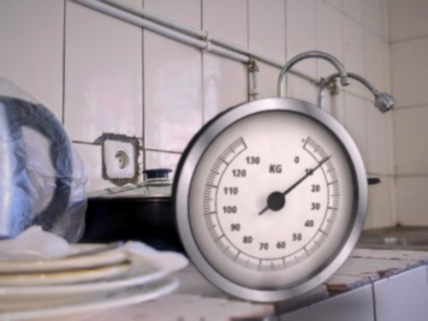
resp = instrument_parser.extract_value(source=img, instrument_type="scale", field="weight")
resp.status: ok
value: 10 kg
